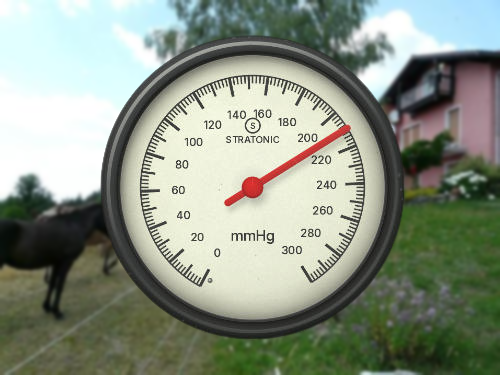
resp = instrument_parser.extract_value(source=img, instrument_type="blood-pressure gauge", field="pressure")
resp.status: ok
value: 210 mmHg
